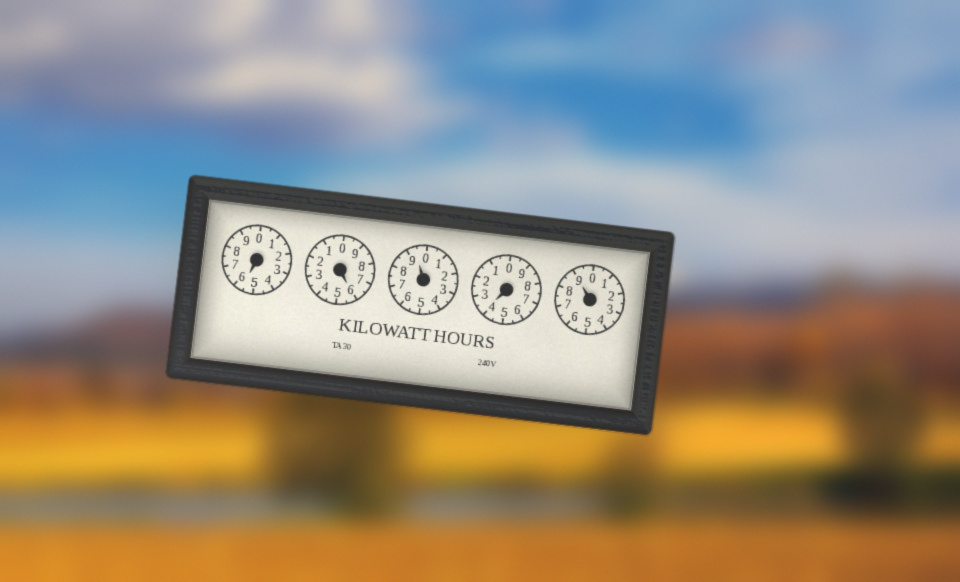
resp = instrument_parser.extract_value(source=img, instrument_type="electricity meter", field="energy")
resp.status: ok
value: 55939 kWh
